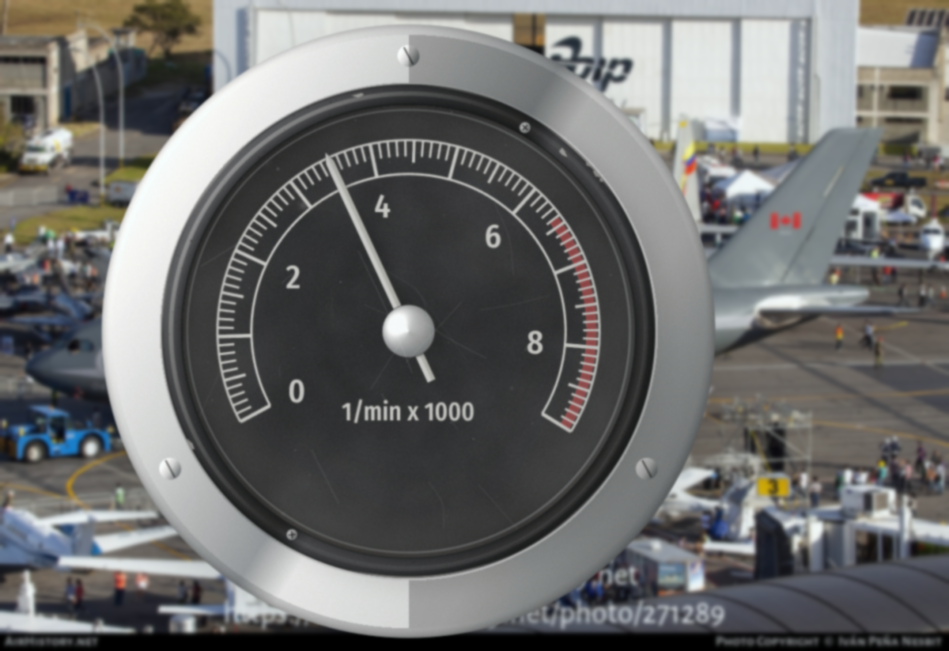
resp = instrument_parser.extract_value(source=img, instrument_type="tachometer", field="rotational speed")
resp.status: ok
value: 3500 rpm
